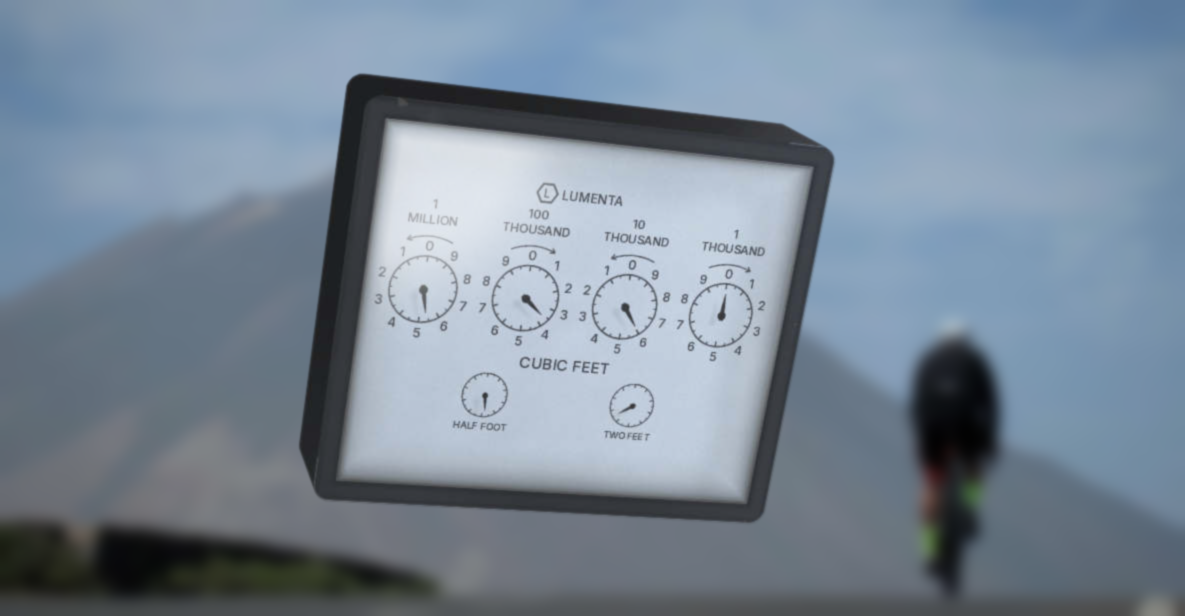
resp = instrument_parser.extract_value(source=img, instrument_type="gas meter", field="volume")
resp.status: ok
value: 536000 ft³
